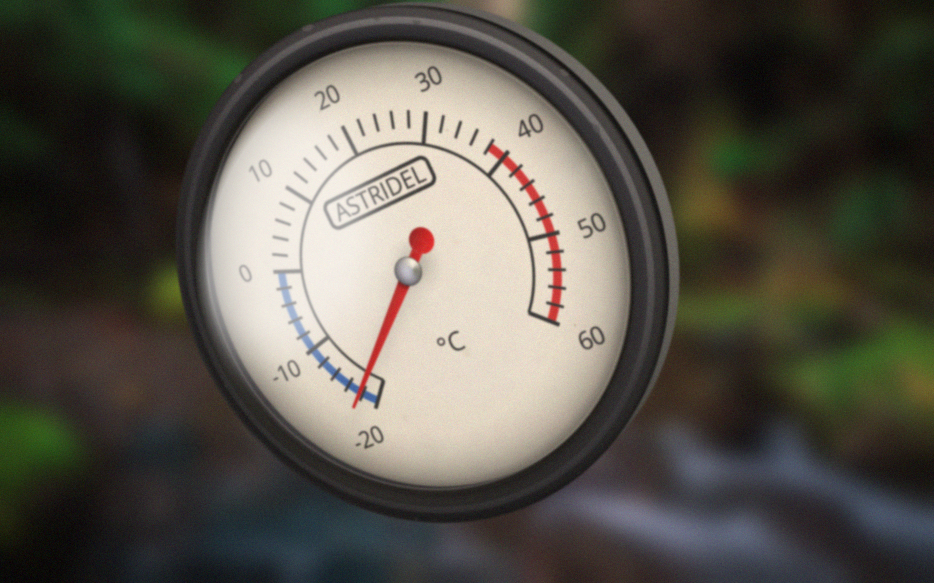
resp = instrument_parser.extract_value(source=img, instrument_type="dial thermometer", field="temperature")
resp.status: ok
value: -18 °C
